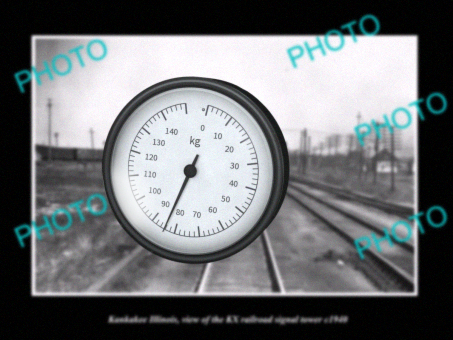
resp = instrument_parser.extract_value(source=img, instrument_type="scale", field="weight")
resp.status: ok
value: 84 kg
